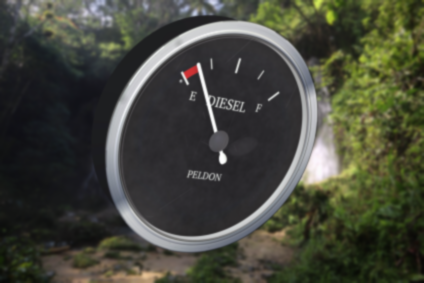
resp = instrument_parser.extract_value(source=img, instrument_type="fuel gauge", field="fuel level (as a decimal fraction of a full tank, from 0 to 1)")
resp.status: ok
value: 0.125
